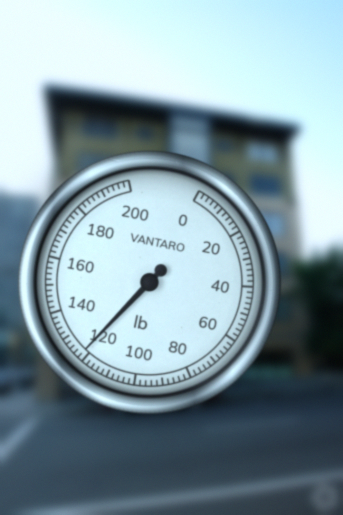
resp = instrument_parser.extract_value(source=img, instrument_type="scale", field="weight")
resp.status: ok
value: 122 lb
